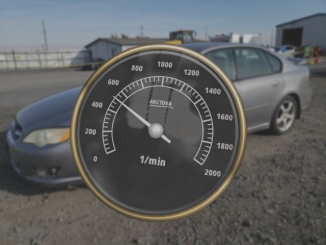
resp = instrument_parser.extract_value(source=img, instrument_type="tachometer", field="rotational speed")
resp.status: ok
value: 520 rpm
